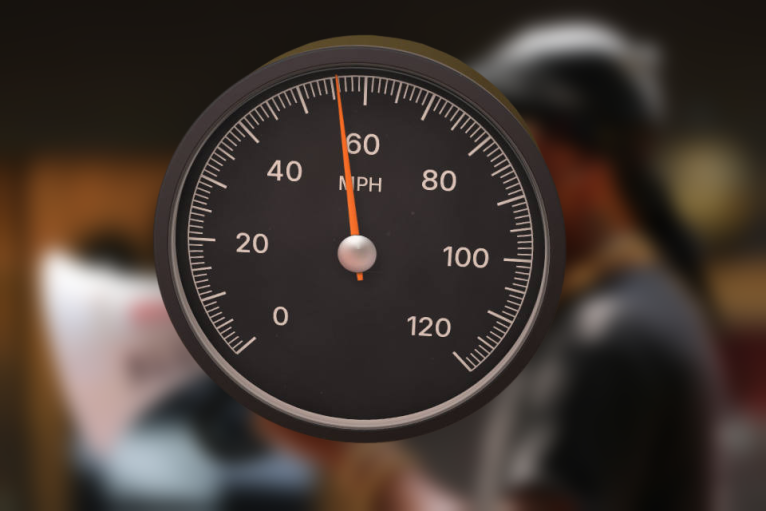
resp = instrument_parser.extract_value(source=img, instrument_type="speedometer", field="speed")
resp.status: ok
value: 56 mph
